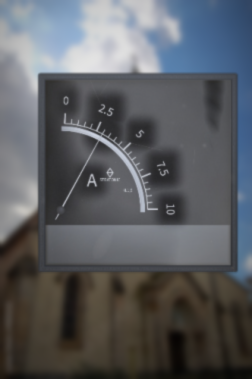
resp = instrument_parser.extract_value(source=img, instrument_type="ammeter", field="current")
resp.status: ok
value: 3 A
